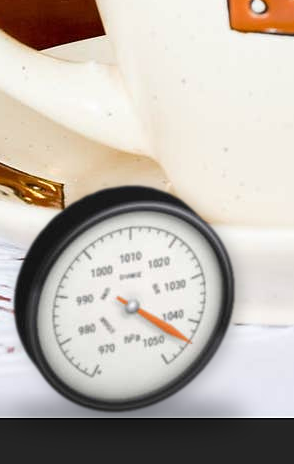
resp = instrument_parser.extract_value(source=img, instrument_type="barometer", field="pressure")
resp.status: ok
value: 1044 hPa
